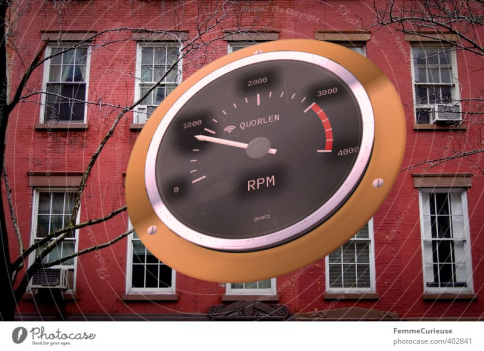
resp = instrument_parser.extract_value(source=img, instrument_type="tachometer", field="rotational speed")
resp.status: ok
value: 800 rpm
